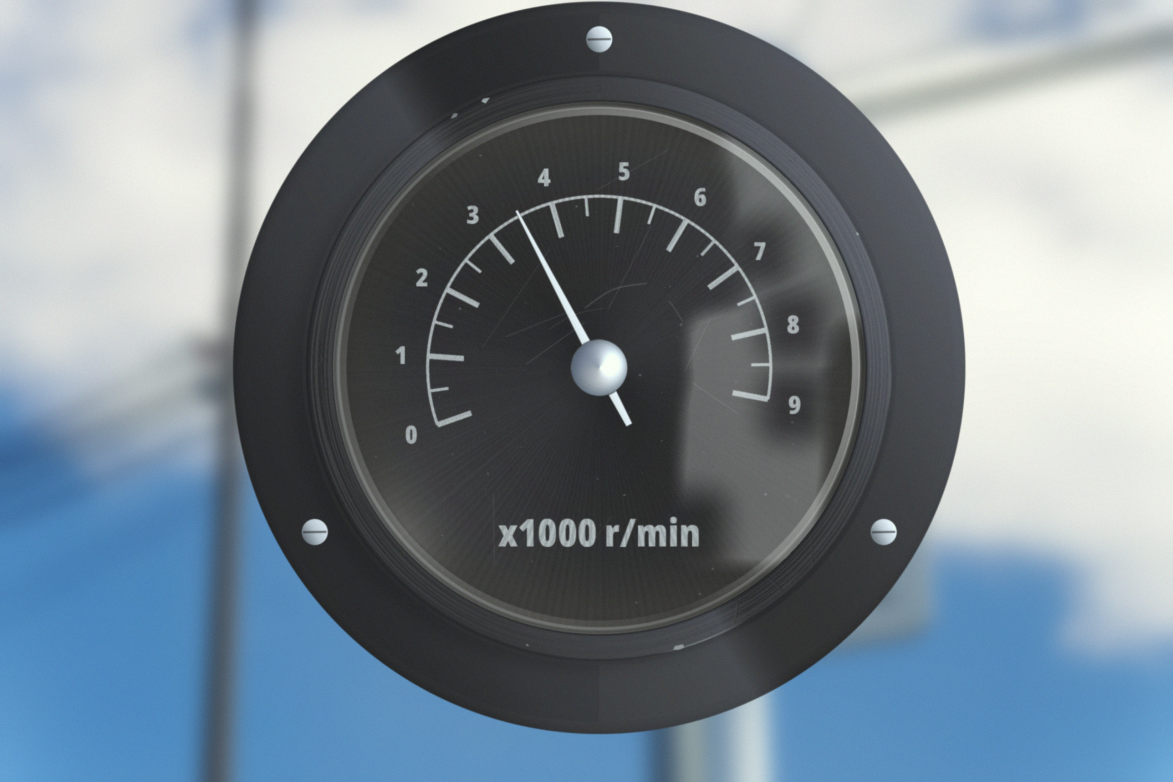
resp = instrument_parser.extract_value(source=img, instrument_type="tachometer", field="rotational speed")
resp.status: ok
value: 3500 rpm
